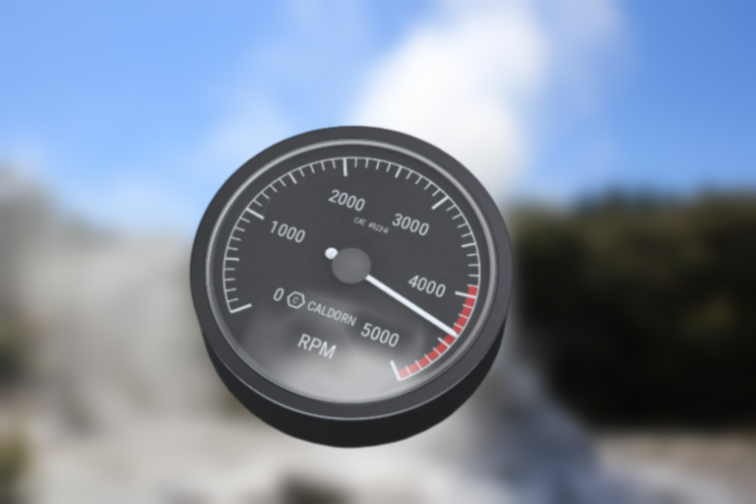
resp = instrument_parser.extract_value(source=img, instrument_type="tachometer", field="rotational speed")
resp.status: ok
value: 4400 rpm
